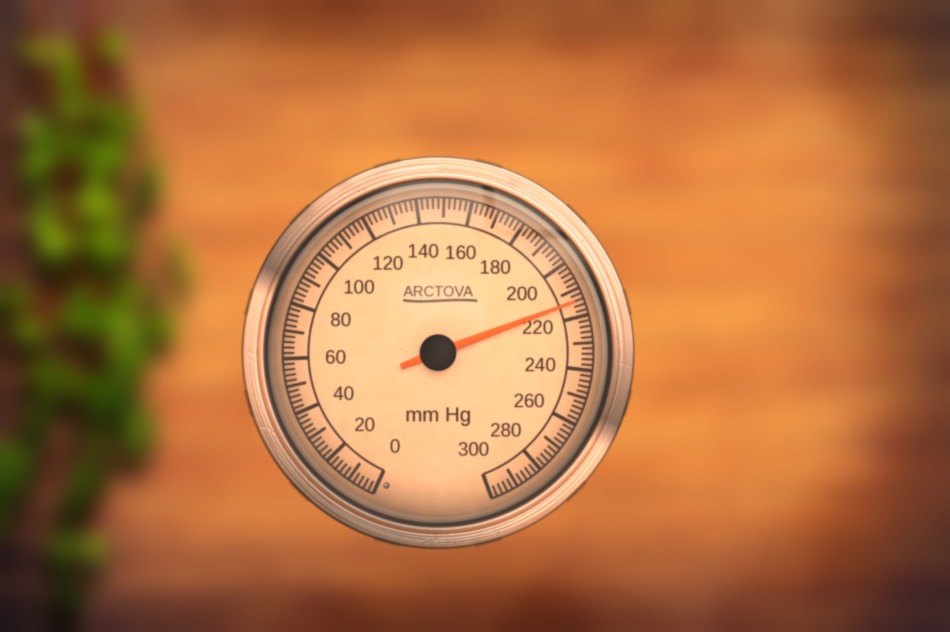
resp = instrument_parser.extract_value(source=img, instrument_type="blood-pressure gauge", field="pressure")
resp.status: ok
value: 214 mmHg
